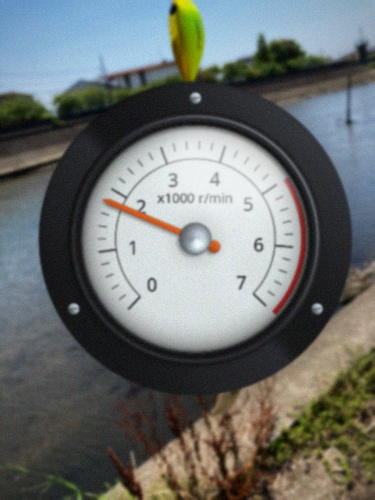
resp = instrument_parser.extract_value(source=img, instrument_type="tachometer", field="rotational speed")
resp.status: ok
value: 1800 rpm
